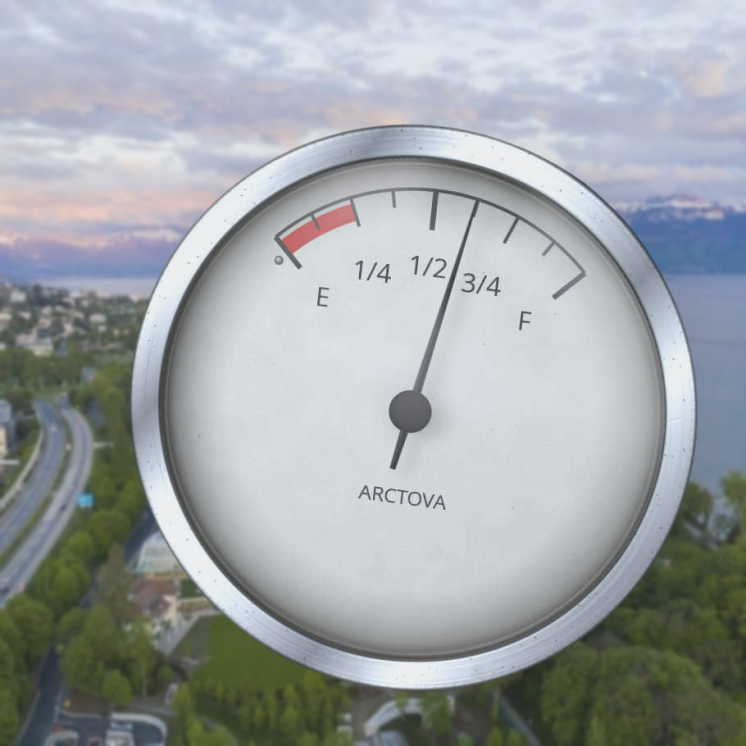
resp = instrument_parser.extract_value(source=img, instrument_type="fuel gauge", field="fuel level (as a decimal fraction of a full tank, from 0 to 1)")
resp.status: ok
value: 0.625
